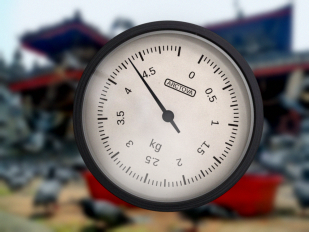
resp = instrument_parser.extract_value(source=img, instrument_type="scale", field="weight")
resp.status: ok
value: 4.35 kg
